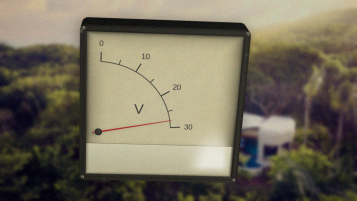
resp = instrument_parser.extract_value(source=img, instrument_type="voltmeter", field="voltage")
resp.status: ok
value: 27.5 V
